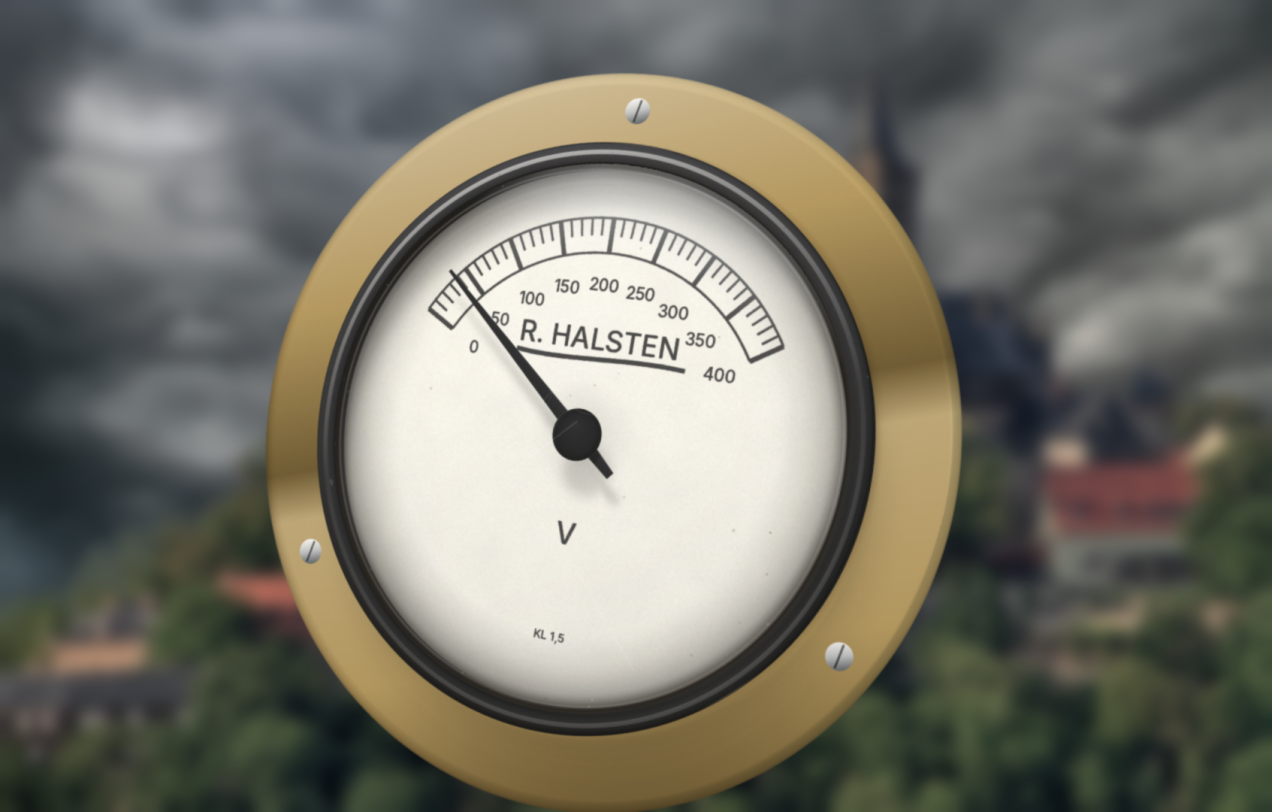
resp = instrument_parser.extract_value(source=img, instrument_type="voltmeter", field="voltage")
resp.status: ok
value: 40 V
